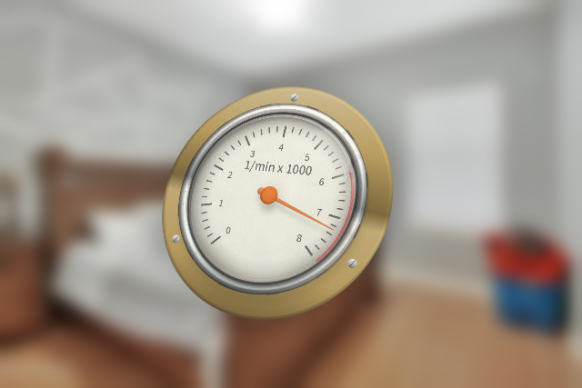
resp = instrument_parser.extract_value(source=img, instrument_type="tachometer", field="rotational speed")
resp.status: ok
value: 7300 rpm
